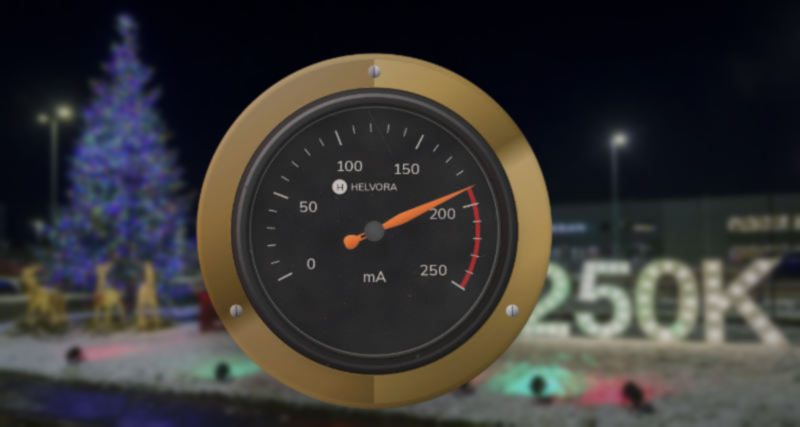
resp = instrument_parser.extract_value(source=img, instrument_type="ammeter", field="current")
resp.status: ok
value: 190 mA
